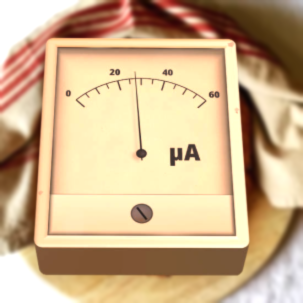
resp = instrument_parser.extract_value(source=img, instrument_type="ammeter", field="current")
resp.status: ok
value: 27.5 µA
